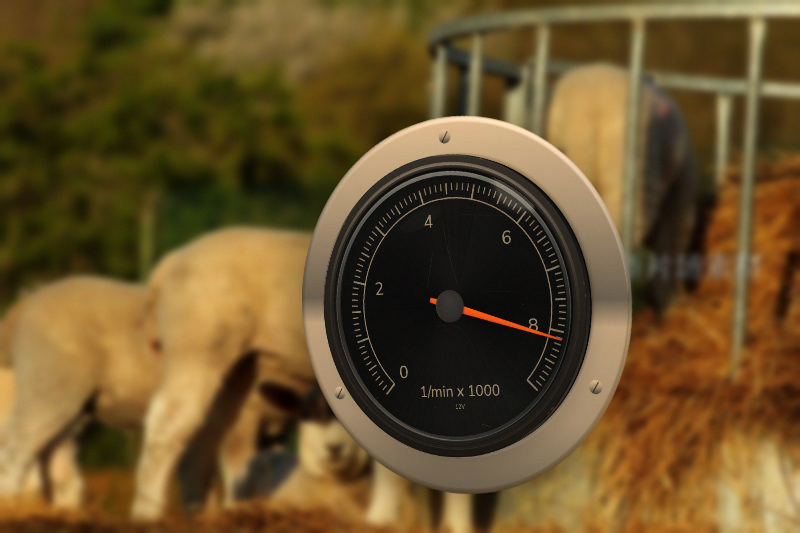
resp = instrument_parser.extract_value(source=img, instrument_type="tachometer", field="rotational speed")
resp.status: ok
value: 8100 rpm
